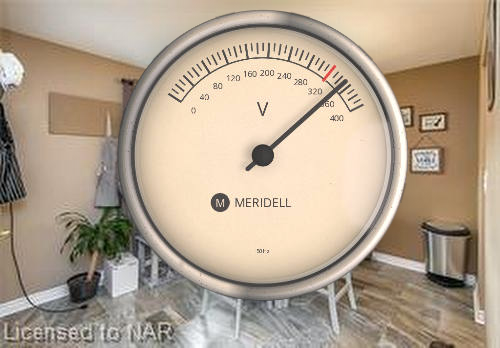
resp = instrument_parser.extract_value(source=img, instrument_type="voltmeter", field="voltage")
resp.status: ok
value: 350 V
